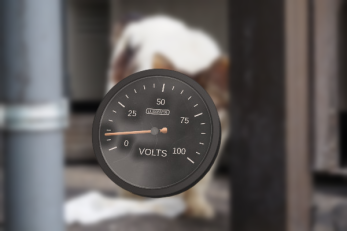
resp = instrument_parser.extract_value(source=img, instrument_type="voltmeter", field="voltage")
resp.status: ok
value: 7.5 V
